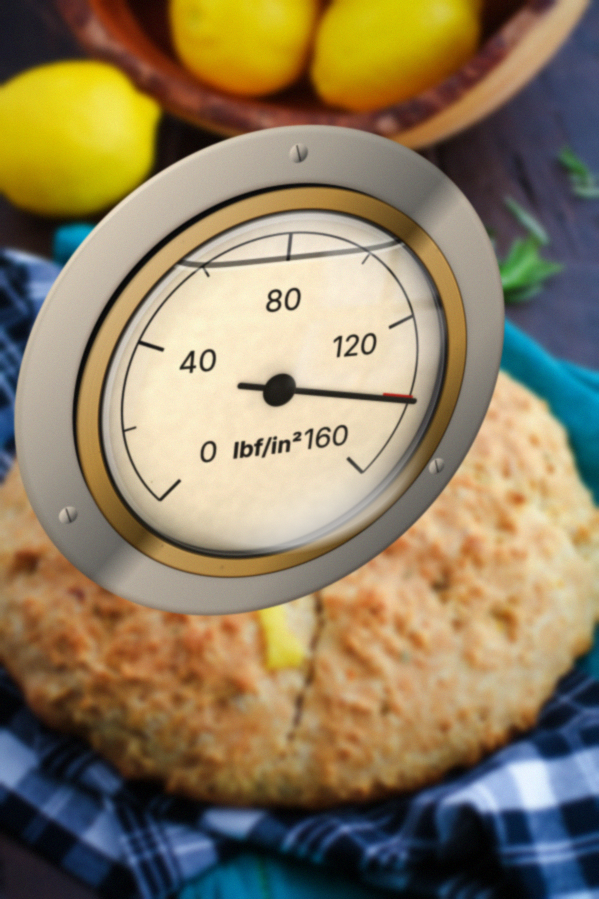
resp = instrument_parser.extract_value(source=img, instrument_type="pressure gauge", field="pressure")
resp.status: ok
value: 140 psi
